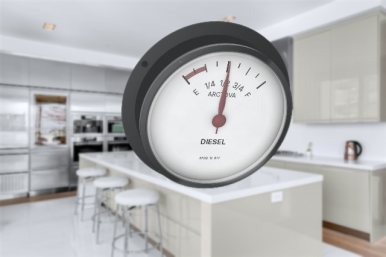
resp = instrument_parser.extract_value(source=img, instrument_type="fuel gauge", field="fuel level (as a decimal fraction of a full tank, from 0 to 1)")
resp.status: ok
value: 0.5
